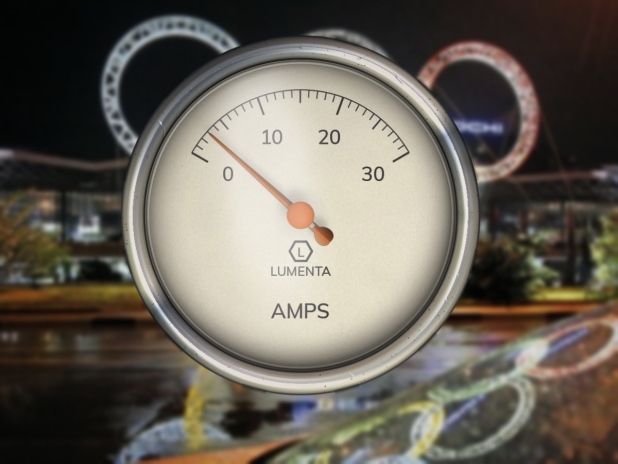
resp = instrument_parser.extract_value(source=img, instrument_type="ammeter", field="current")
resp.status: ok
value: 3 A
